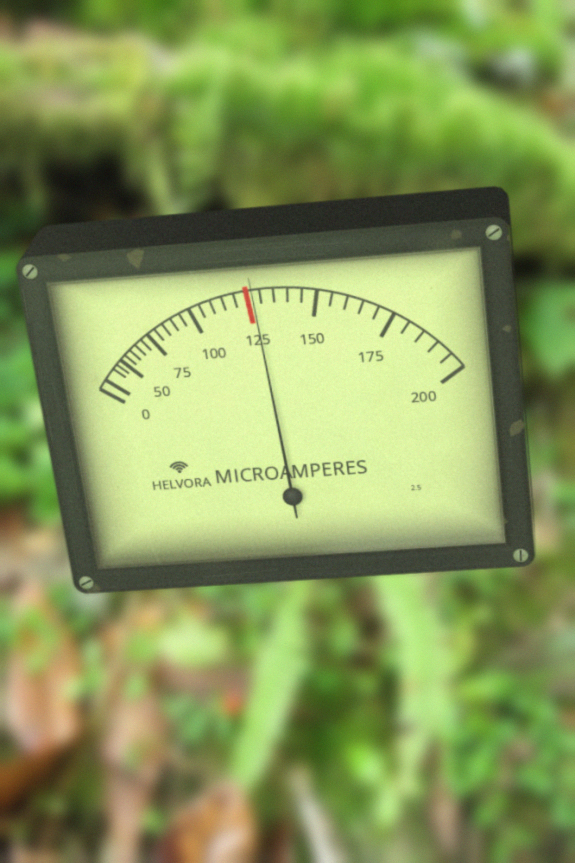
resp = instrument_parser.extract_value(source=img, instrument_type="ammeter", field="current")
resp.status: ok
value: 127.5 µA
